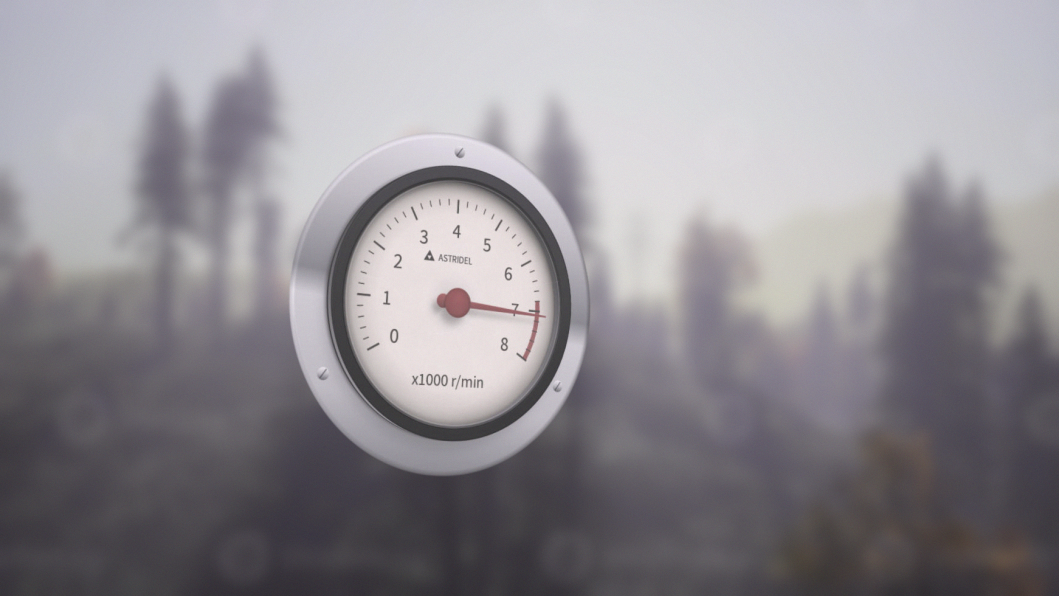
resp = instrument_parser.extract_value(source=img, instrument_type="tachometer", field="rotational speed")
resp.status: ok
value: 7100 rpm
